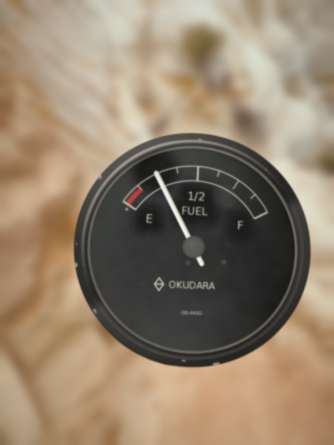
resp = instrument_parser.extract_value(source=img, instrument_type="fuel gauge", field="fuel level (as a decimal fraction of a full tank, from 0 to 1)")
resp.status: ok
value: 0.25
